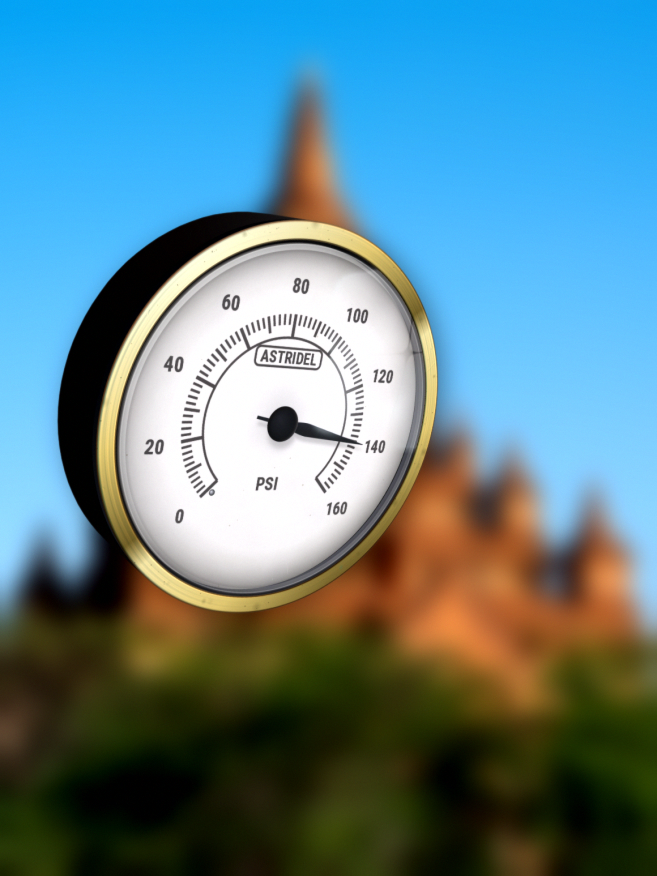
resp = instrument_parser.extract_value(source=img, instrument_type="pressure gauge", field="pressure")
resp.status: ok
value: 140 psi
